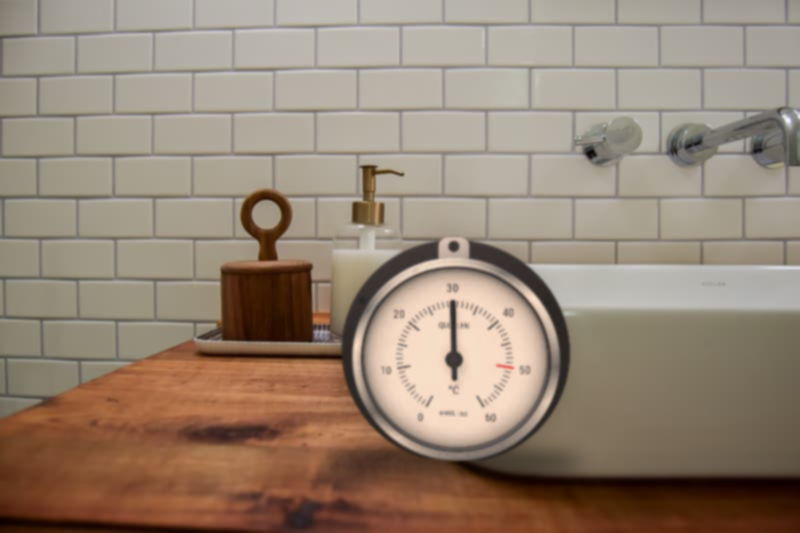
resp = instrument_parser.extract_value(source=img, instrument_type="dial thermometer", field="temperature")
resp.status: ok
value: 30 °C
